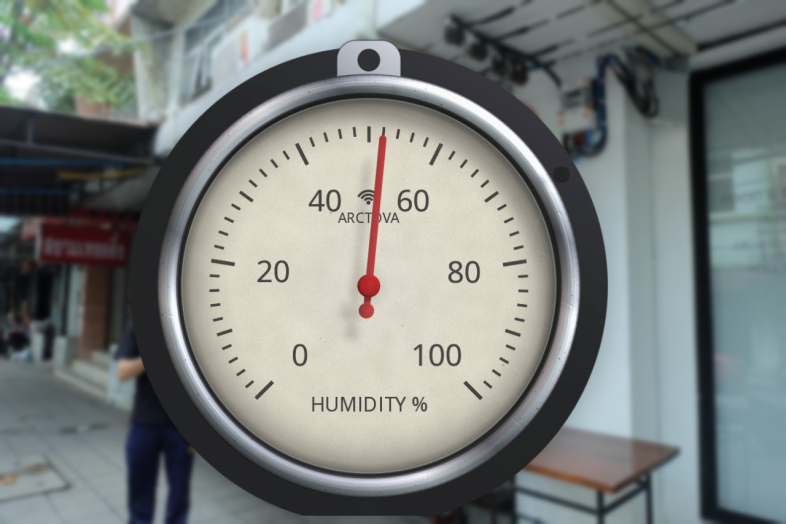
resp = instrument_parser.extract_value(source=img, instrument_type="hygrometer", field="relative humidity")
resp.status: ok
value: 52 %
